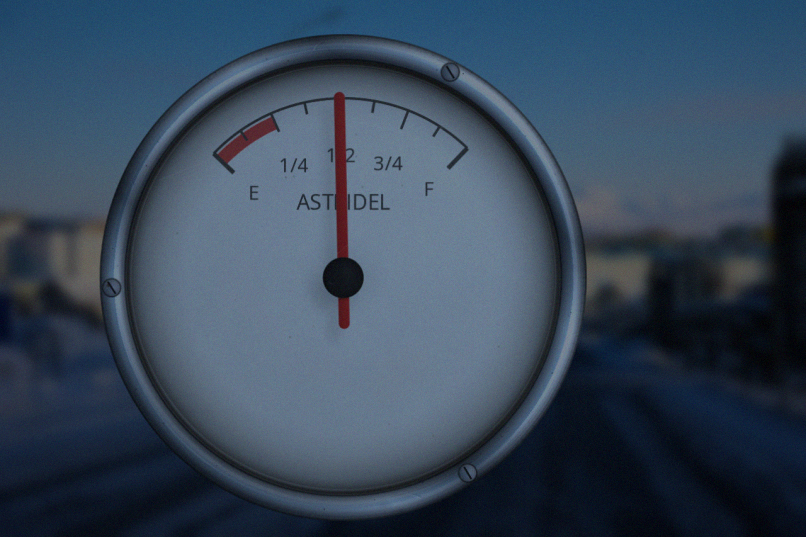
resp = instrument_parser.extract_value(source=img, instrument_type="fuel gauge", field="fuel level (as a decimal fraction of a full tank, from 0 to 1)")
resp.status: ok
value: 0.5
